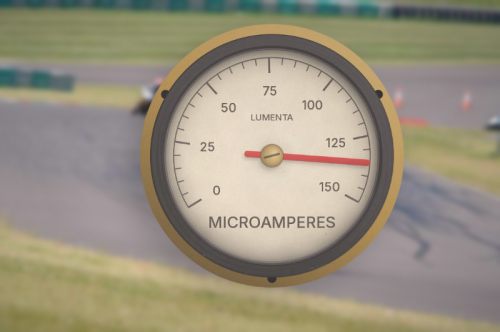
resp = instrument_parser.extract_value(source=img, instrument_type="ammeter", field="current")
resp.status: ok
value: 135 µA
